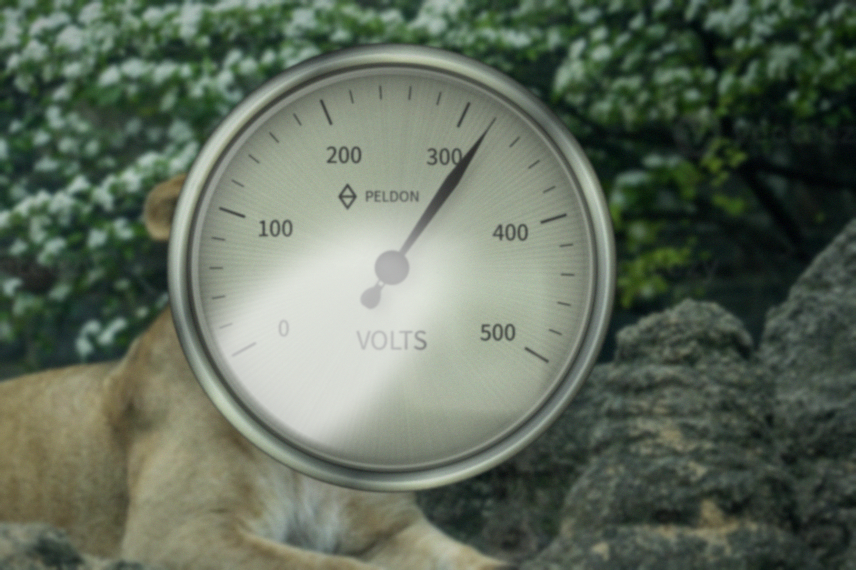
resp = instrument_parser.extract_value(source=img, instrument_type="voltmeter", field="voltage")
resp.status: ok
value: 320 V
